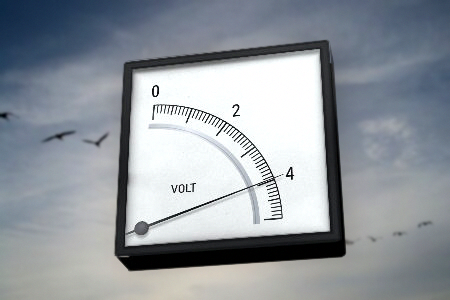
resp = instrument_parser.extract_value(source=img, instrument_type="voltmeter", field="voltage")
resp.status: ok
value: 4 V
